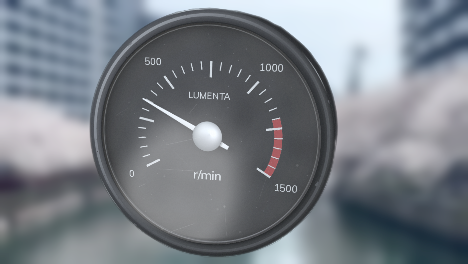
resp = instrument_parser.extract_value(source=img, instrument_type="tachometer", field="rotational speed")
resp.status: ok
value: 350 rpm
